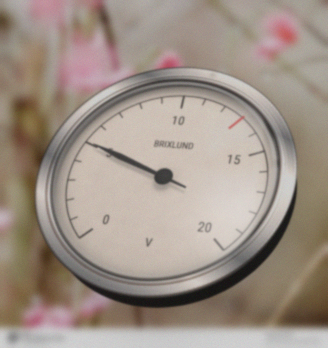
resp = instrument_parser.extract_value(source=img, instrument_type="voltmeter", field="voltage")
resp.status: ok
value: 5 V
